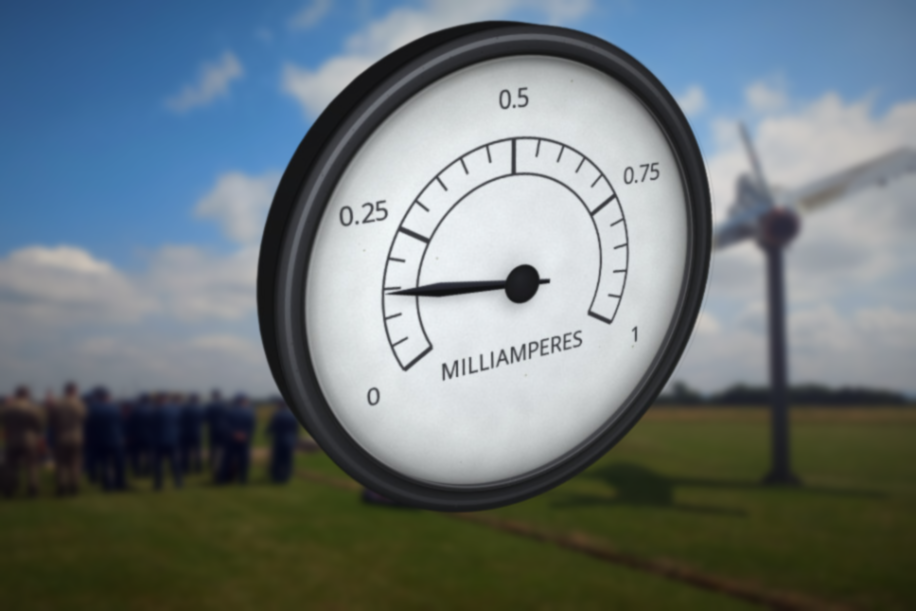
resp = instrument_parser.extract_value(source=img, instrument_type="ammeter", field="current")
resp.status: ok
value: 0.15 mA
